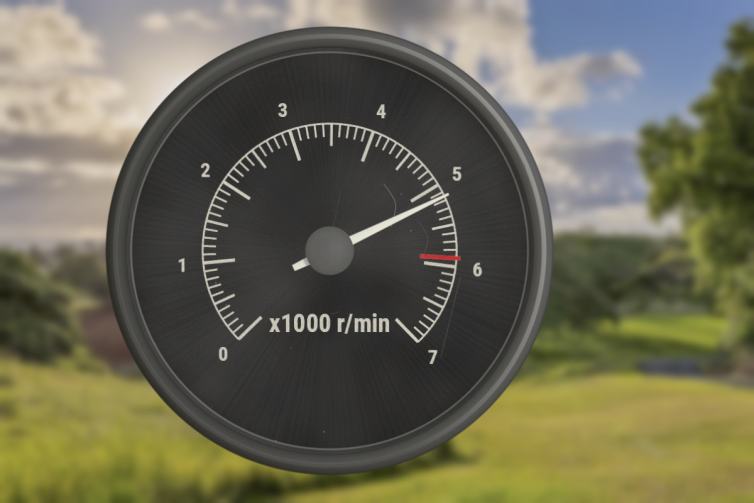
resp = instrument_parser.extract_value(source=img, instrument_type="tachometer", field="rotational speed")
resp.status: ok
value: 5150 rpm
